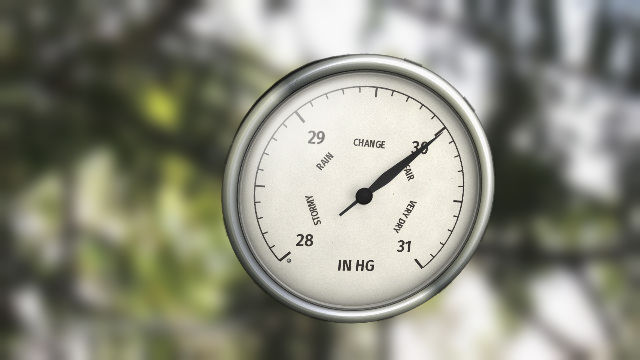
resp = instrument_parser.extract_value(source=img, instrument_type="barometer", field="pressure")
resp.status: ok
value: 30 inHg
